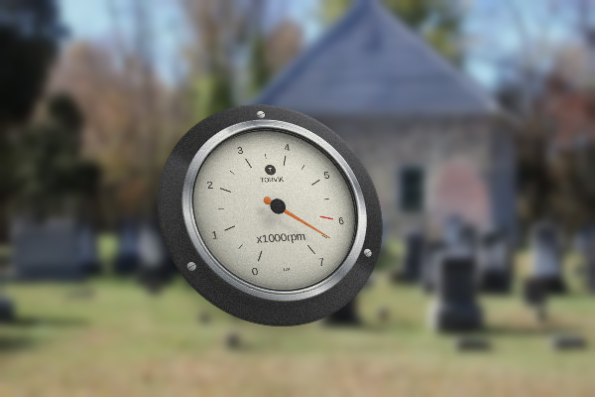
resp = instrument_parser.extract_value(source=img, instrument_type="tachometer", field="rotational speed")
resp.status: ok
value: 6500 rpm
